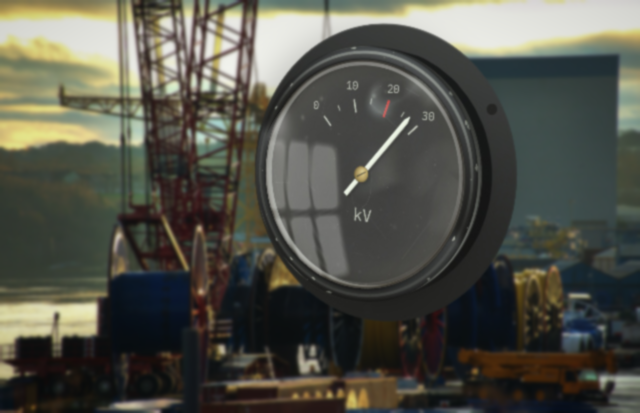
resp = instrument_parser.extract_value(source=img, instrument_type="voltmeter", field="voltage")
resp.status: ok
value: 27.5 kV
